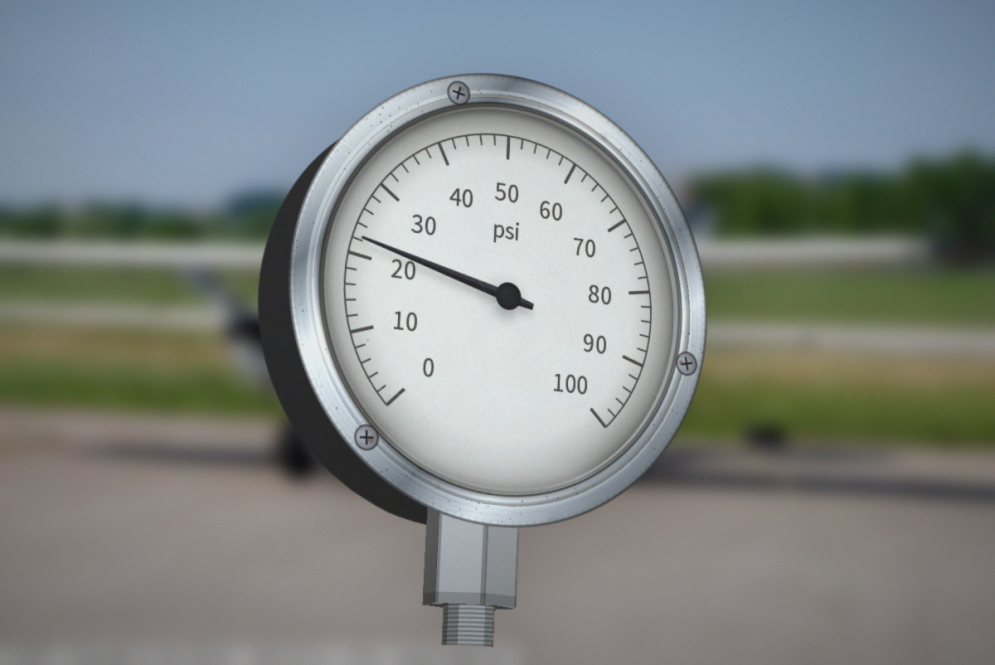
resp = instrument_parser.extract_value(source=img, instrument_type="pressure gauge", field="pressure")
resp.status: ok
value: 22 psi
